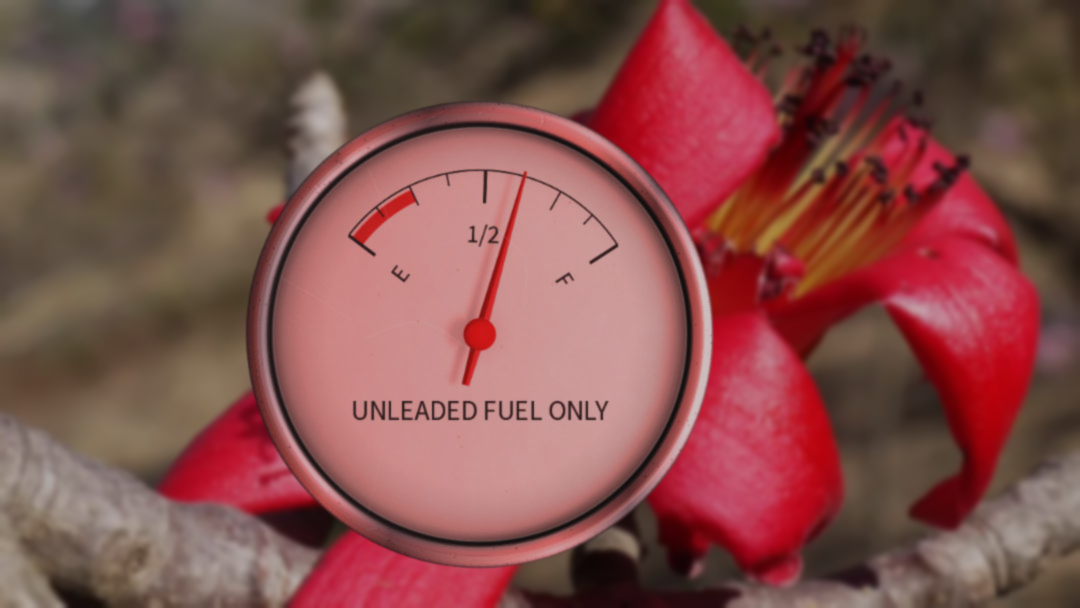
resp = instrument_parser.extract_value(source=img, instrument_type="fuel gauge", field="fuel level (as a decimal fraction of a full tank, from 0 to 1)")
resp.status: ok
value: 0.625
